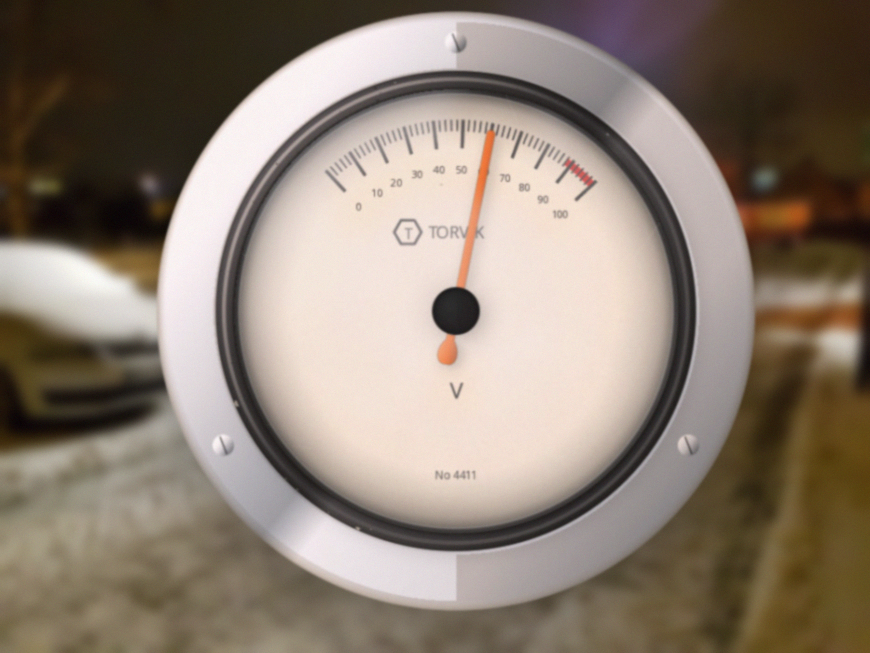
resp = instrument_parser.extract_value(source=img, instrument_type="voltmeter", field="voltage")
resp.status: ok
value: 60 V
